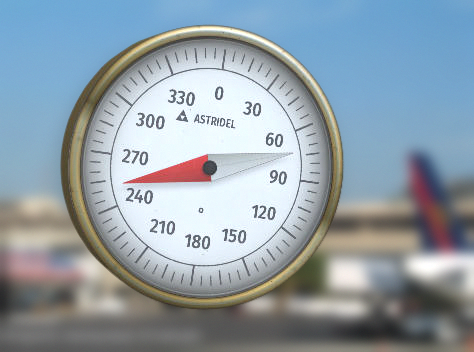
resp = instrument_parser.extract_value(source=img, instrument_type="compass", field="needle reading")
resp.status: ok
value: 252.5 °
